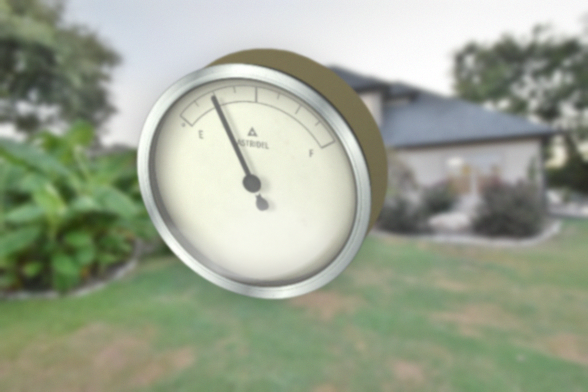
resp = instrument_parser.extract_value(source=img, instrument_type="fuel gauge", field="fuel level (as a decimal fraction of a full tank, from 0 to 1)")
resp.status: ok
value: 0.25
